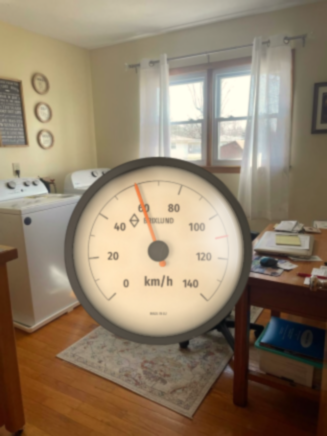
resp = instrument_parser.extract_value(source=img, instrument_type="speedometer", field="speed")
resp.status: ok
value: 60 km/h
